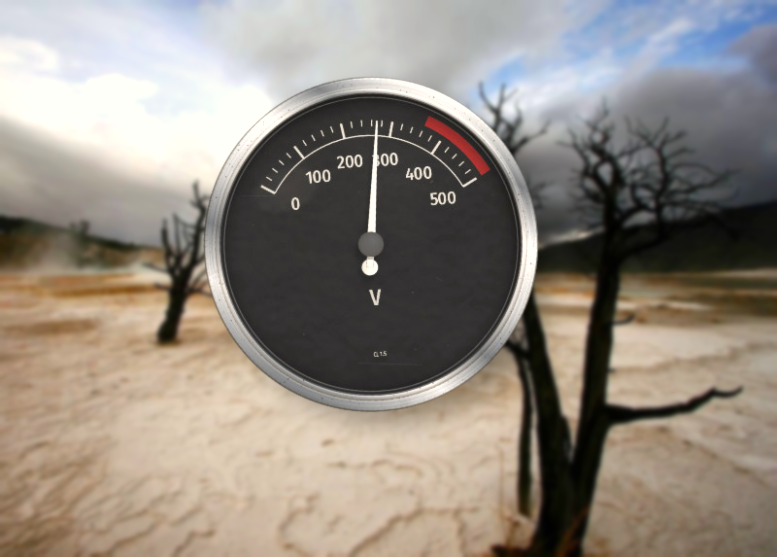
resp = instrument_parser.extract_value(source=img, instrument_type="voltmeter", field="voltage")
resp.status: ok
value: 270 V
